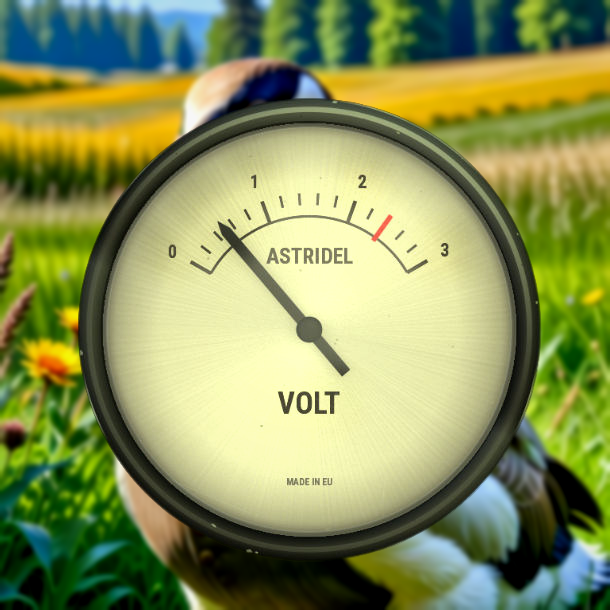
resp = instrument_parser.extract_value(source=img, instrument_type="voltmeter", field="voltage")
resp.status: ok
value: 0.5 V
